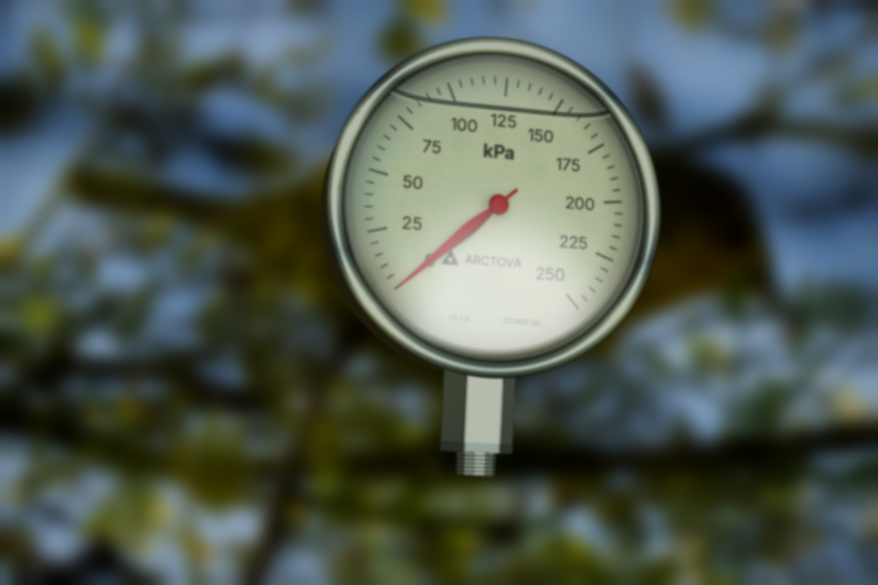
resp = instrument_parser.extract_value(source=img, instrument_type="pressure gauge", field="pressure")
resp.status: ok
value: 0 kPa
